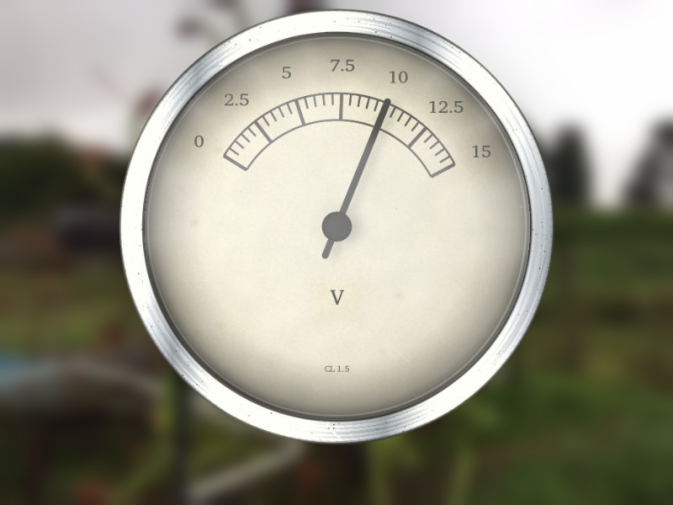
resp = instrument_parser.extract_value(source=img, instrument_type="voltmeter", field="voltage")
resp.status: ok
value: 10 V
